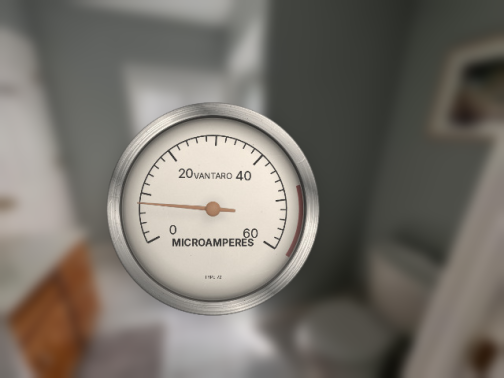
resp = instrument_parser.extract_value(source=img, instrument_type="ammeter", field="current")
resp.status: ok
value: 8 µA
